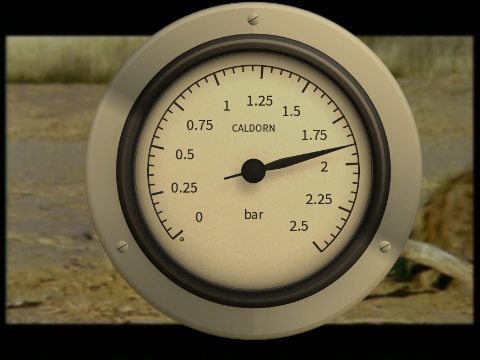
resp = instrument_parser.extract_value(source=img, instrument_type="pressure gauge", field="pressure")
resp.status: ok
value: 1.9 bar
